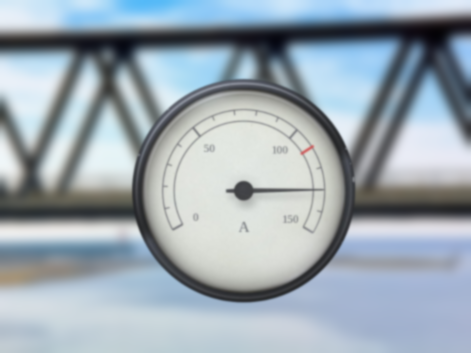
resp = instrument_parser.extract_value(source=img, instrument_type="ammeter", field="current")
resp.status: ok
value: 130 A
